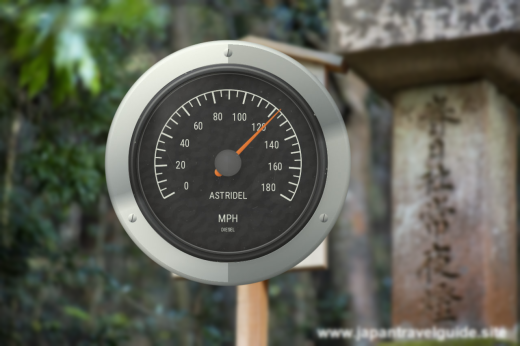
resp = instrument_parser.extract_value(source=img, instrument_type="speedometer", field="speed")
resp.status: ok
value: 122.5 mph
